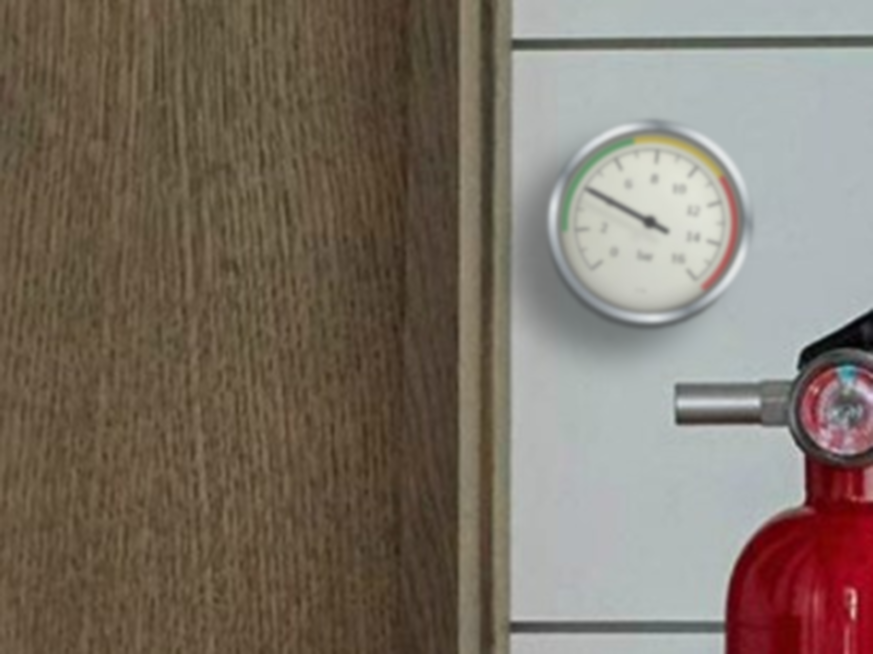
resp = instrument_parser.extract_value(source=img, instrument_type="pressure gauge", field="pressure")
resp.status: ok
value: 4 bar
